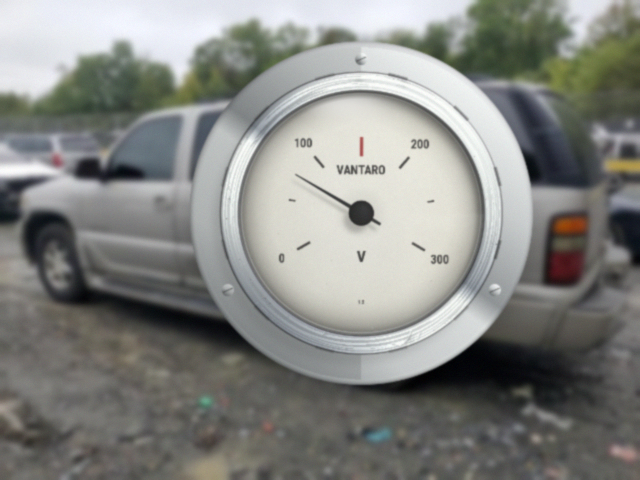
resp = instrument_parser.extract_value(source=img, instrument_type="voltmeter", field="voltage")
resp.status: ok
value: 75 V
